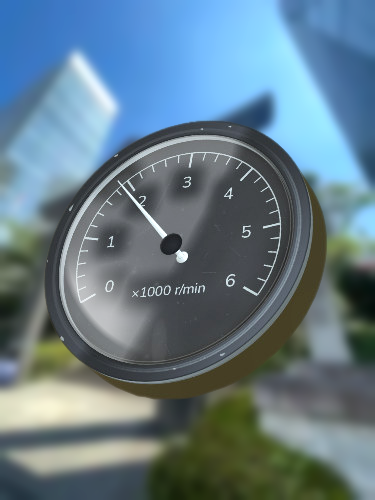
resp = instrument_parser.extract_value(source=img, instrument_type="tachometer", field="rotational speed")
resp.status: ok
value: 1900 rpm
